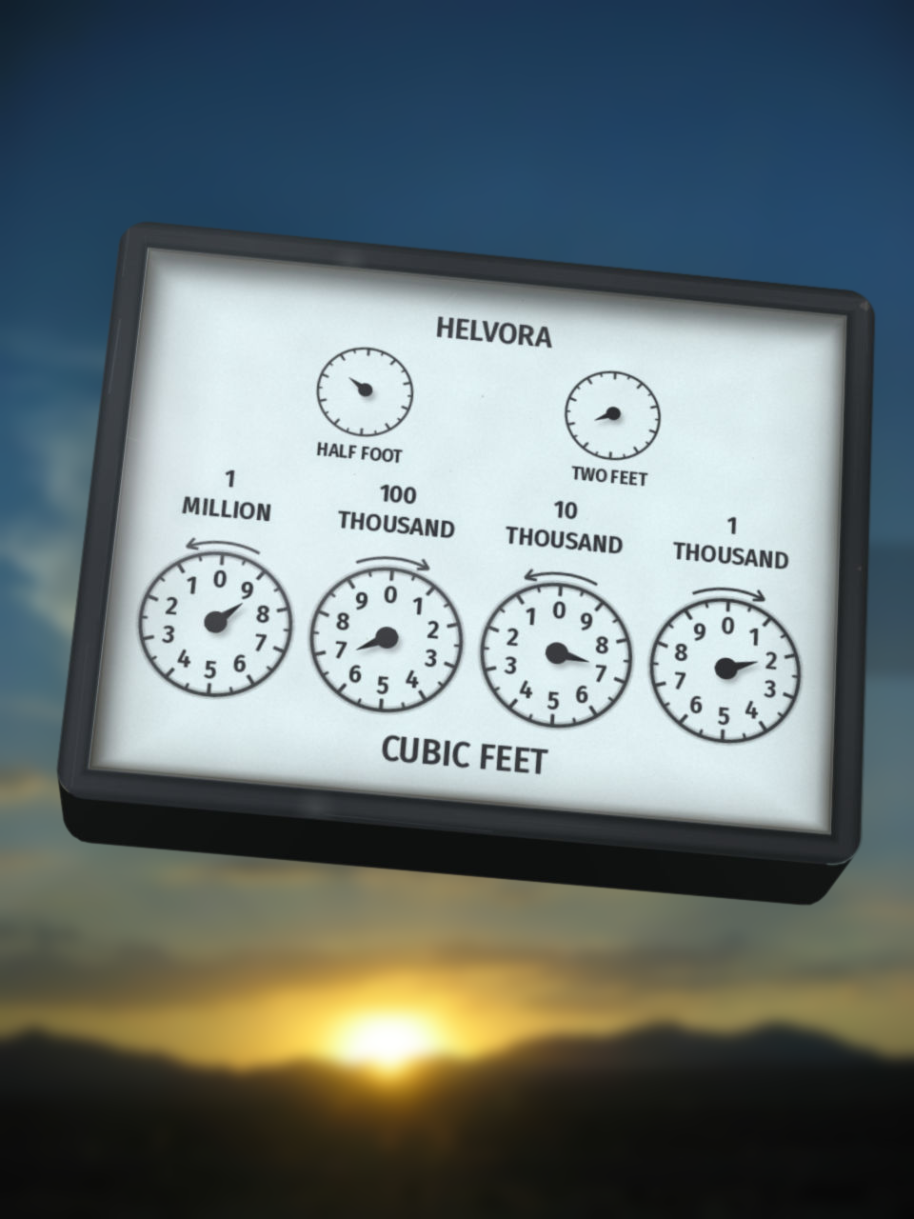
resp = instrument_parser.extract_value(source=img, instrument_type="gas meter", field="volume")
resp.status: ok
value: 867200 ft³
